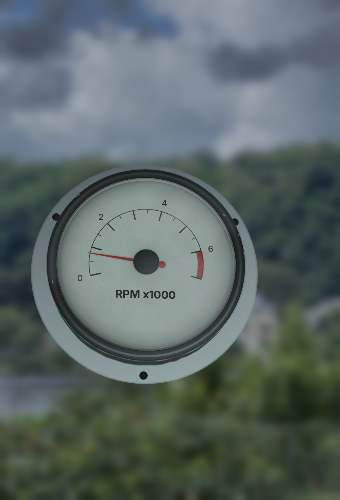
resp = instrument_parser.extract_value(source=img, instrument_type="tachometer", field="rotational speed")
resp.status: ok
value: 750 rpm
